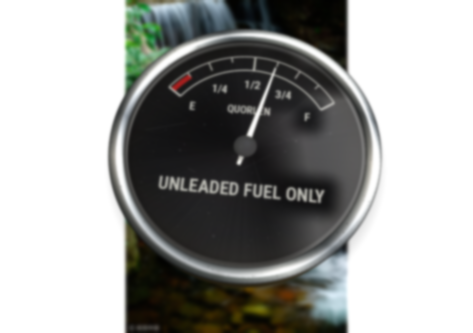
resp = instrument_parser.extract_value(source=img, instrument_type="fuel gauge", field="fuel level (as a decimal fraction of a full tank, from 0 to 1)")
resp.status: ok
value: 0.625
